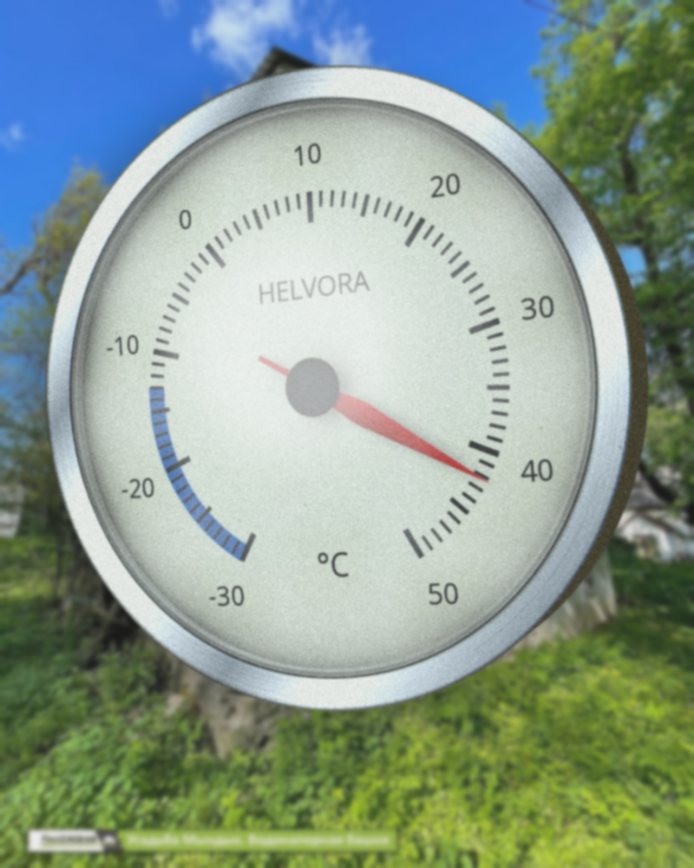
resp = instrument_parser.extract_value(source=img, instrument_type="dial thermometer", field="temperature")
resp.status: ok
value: 42 °C
